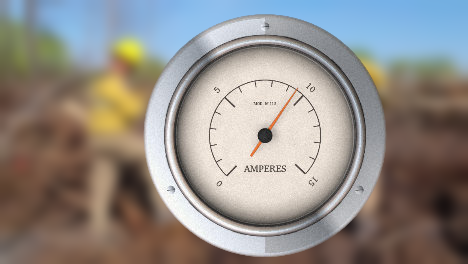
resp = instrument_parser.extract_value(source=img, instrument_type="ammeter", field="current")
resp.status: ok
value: 9.5 A
